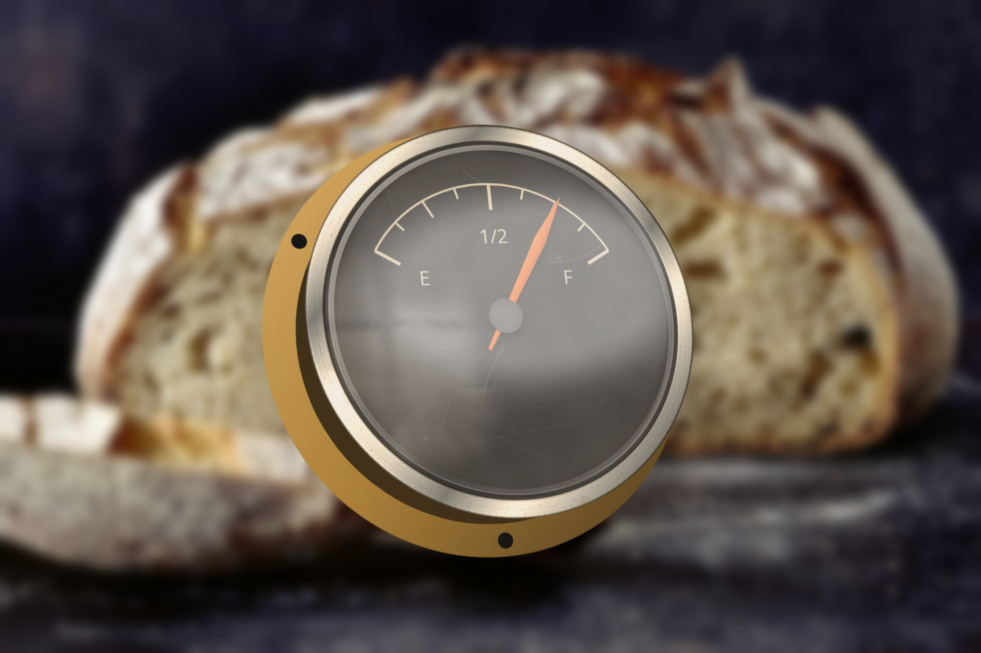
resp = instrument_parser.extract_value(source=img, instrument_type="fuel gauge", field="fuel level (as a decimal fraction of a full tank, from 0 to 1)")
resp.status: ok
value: 0.75
